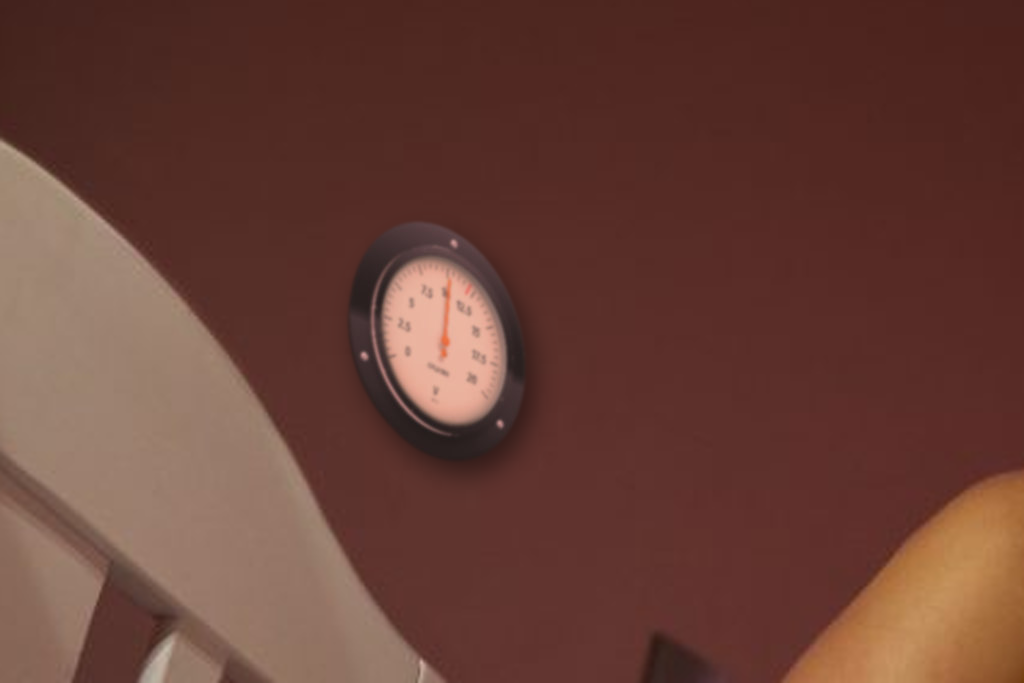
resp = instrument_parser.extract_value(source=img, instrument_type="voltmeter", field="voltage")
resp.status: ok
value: 10 V
